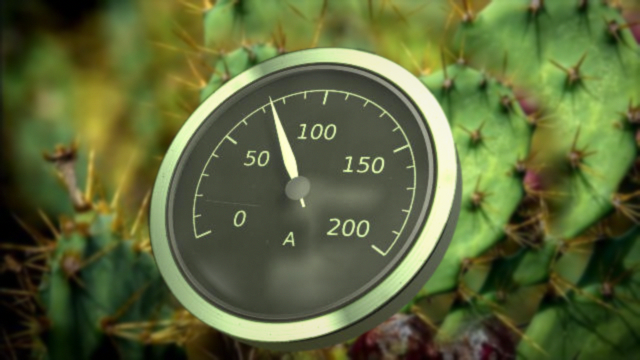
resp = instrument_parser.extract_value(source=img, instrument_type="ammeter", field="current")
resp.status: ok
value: 75 A
